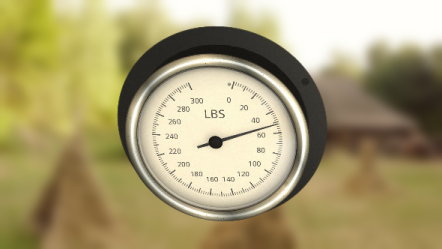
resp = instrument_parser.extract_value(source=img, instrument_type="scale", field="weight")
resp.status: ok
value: 50 lb
